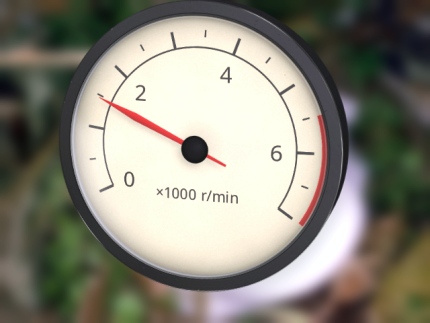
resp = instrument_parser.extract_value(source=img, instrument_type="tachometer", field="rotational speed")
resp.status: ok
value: 1500 rpm
